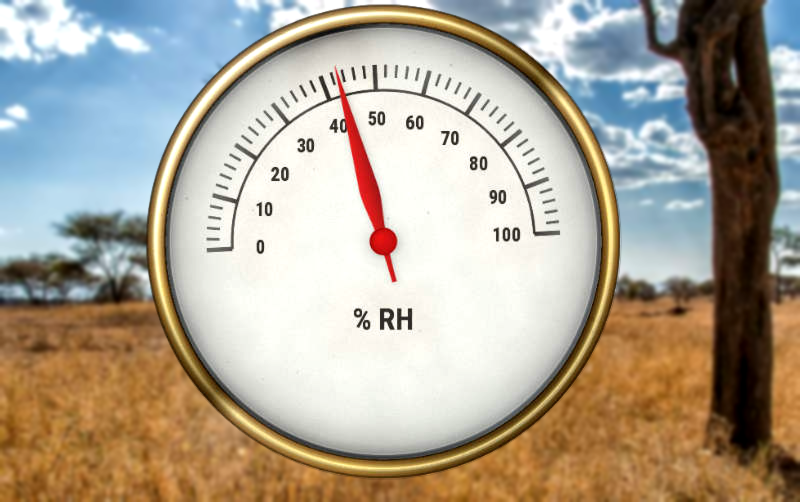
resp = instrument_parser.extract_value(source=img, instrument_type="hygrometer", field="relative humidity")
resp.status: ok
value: 43 %
